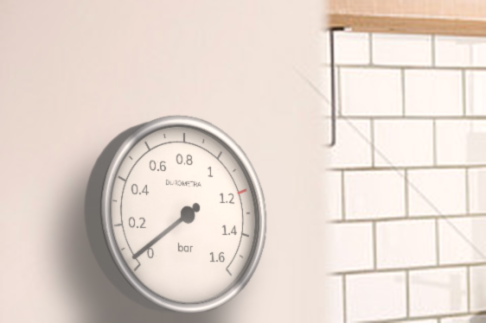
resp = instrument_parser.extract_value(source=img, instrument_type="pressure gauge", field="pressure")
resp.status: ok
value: 0.05 bar
